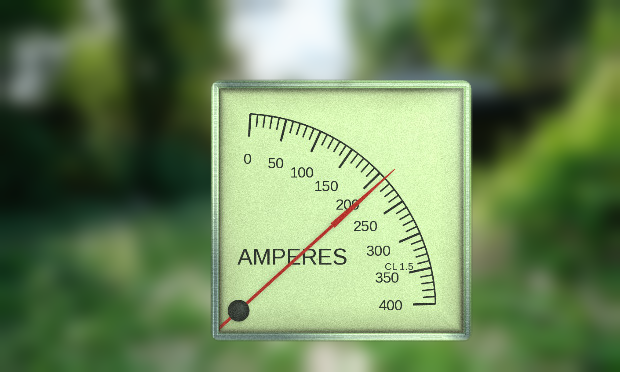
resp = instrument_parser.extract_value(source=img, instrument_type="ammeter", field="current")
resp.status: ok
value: 210 A
